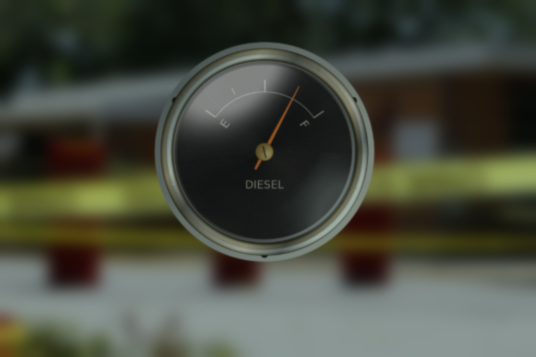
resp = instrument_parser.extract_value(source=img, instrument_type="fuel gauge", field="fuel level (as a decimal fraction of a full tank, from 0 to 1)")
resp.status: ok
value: 0.75
